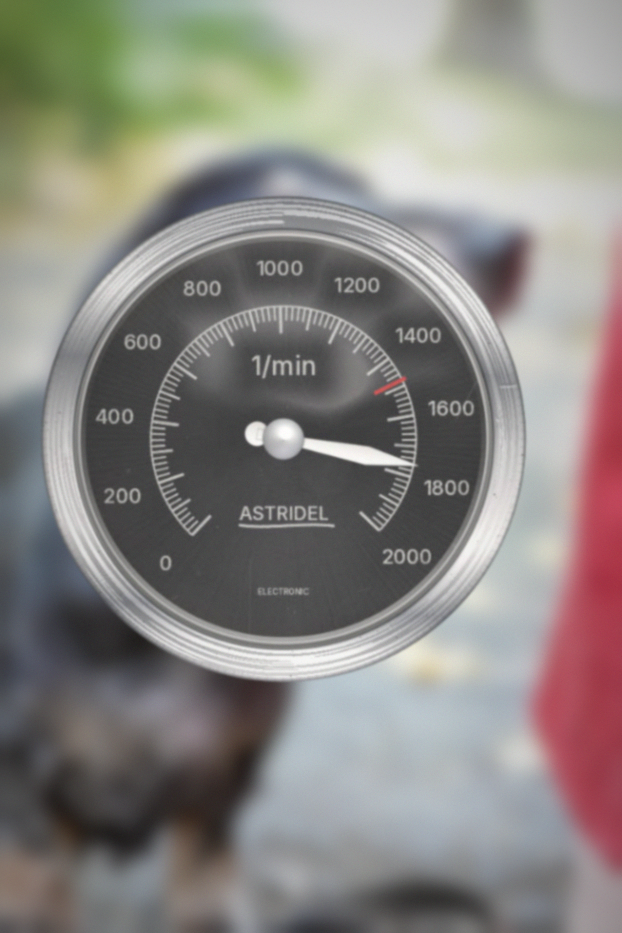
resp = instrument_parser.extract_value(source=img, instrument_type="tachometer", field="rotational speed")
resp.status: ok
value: 1760 rpm
